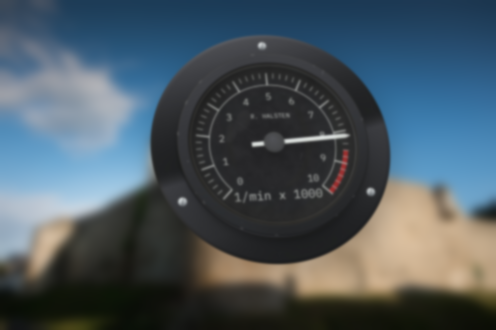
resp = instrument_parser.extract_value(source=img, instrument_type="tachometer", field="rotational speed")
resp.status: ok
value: 8200 rpm
